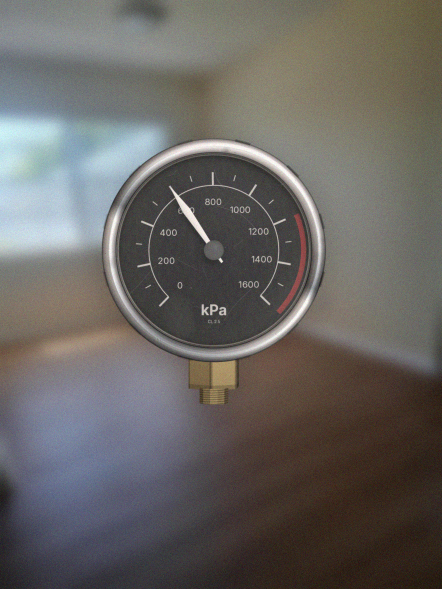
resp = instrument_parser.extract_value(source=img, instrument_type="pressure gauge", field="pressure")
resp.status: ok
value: 600 kPa
